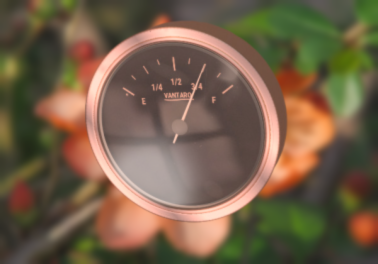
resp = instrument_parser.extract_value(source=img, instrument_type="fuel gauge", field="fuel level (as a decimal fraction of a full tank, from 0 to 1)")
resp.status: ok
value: 0.75
